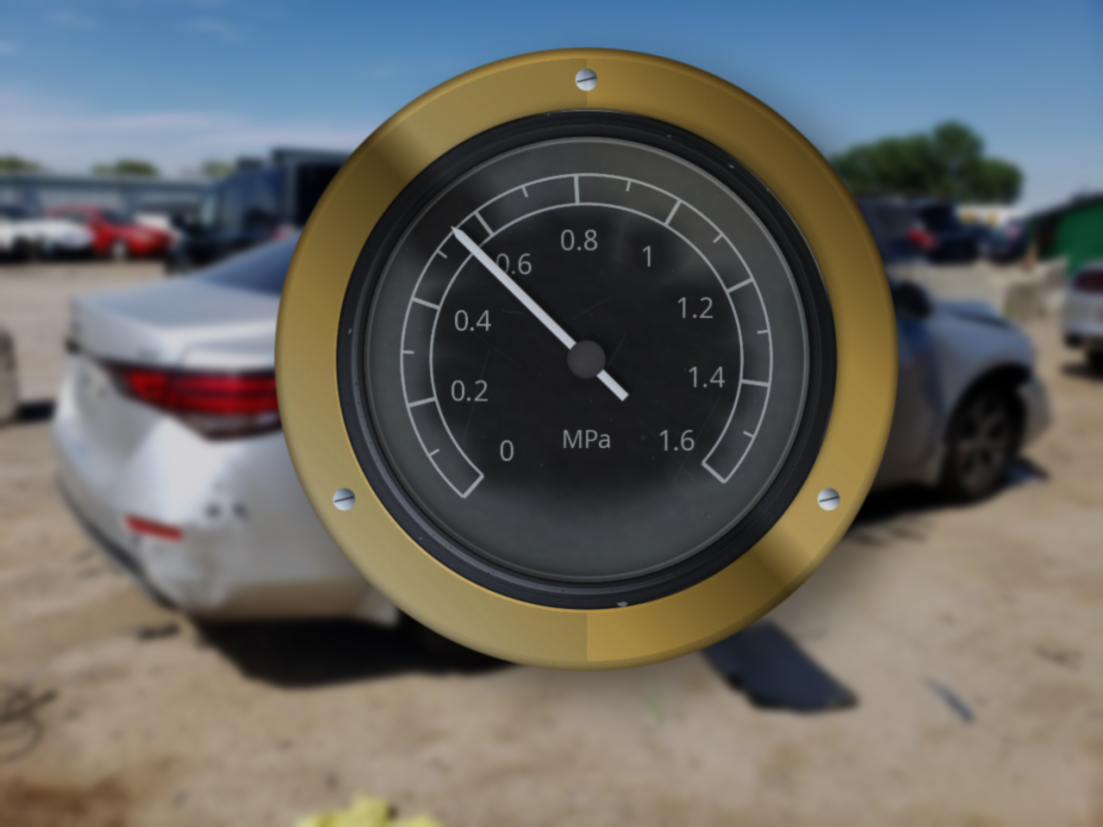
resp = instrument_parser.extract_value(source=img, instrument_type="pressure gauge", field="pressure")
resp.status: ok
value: 0.55 MPa
